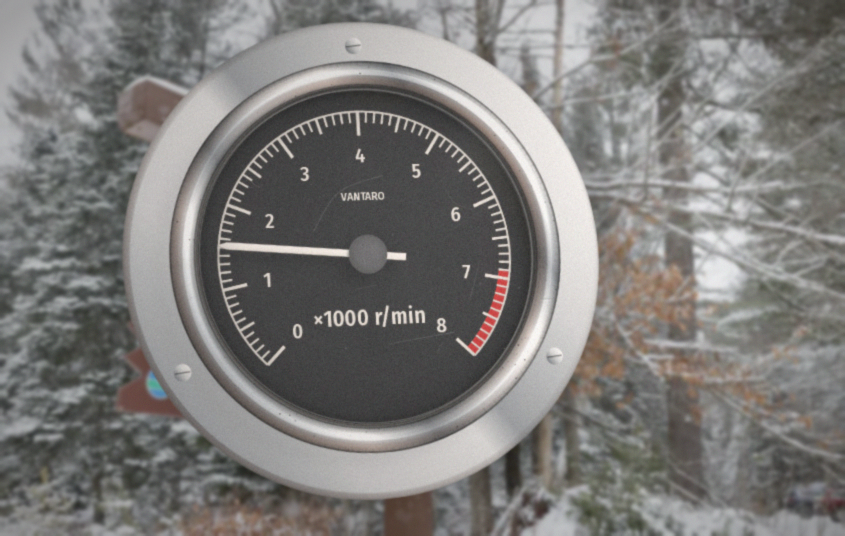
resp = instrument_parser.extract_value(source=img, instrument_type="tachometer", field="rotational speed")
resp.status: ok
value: 1500 rpm
